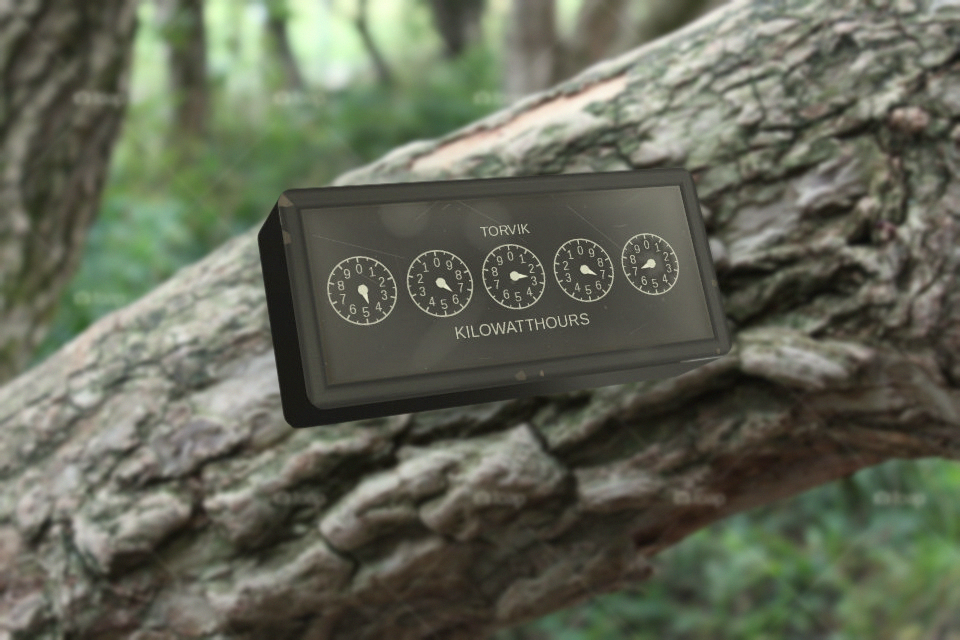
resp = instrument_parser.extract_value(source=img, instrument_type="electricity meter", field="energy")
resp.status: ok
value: 46267 kWh
